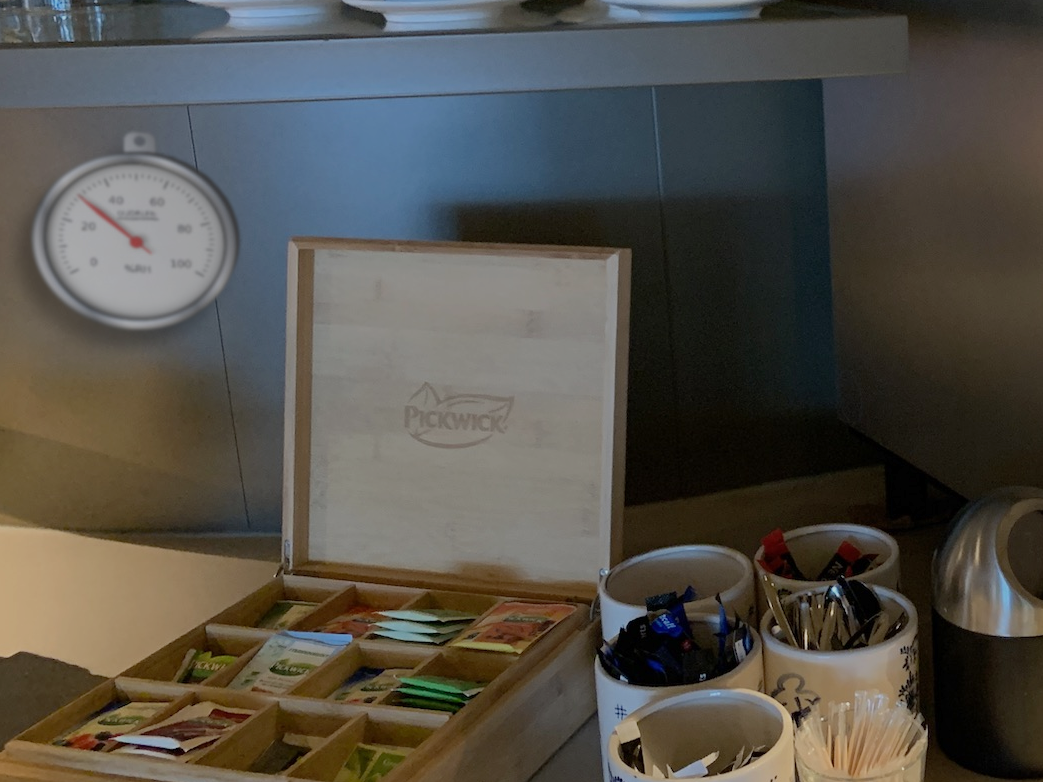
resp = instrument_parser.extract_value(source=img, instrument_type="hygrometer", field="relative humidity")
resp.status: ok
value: 30 %
